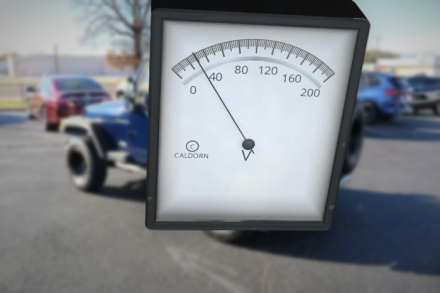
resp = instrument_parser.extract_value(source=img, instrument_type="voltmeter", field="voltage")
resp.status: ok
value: 30 V
